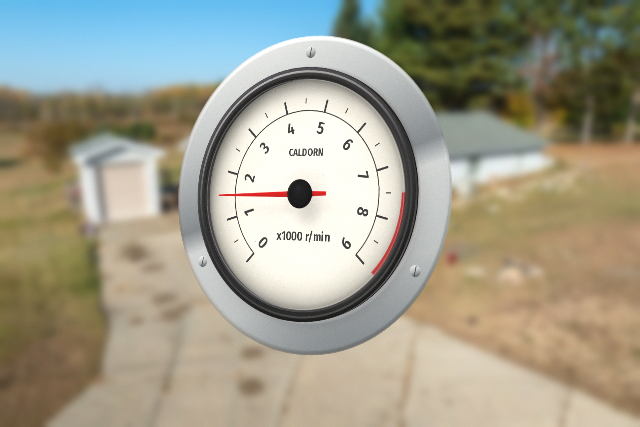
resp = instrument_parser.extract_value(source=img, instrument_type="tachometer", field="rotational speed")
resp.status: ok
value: 1500 rpm
